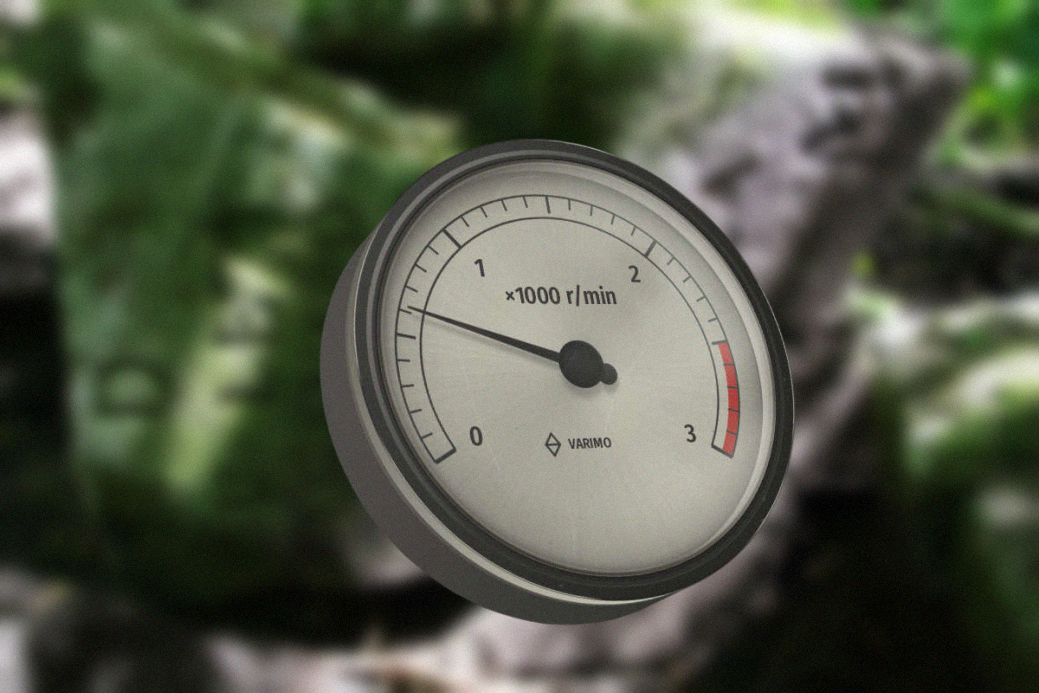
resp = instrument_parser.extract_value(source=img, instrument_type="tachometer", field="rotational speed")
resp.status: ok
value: 600 rpm
